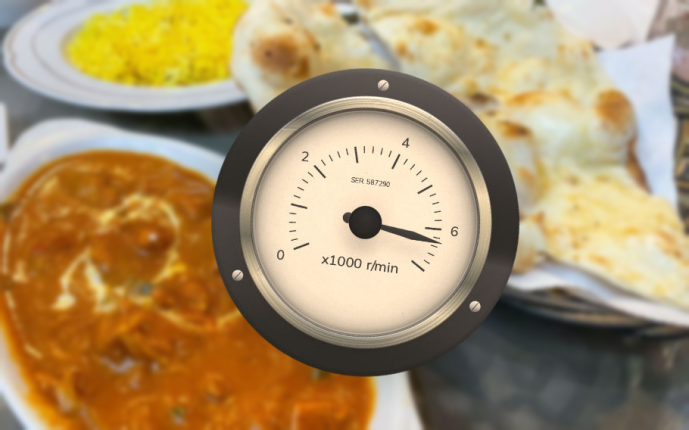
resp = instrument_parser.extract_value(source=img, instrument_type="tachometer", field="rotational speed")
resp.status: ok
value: 6300 rpm
